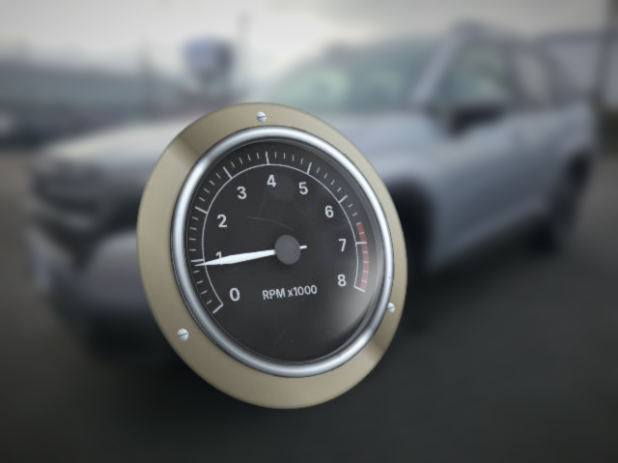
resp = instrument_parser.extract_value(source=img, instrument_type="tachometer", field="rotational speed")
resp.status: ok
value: 900 rpm
